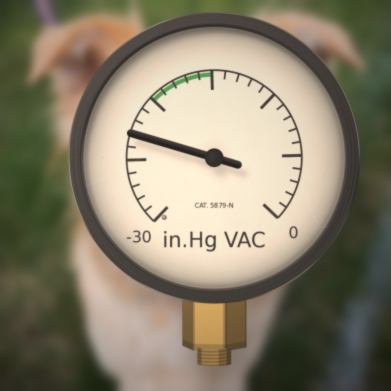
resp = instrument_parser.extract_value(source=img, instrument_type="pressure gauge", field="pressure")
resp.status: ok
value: -23 inHg
